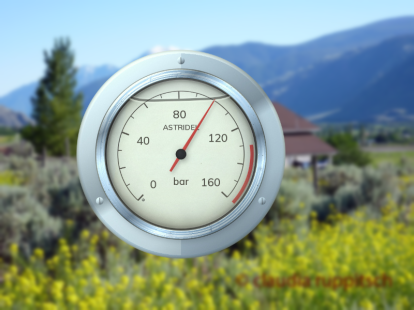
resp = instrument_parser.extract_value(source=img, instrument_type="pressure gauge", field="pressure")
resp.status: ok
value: 100 bar
